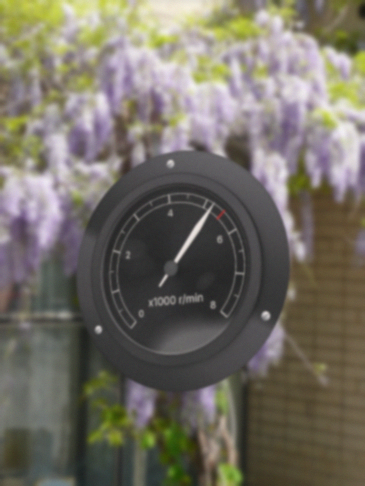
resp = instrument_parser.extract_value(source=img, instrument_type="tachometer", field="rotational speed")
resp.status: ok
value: 5250 rpm
